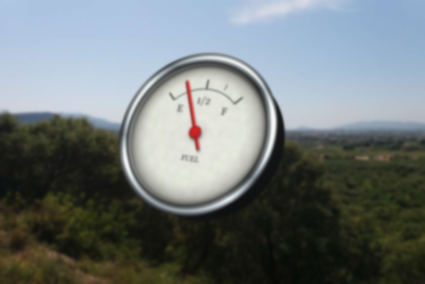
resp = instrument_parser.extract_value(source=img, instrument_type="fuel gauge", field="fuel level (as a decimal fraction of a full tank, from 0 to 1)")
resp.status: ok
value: 0.25
